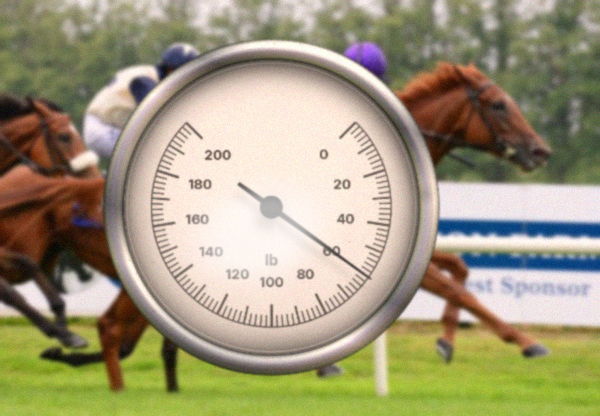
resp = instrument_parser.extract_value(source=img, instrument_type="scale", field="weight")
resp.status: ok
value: 60 lb
